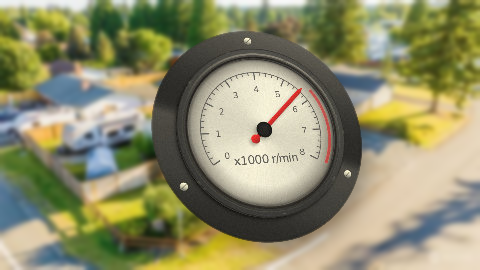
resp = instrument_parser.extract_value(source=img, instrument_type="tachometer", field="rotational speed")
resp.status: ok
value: 5600 rpm
